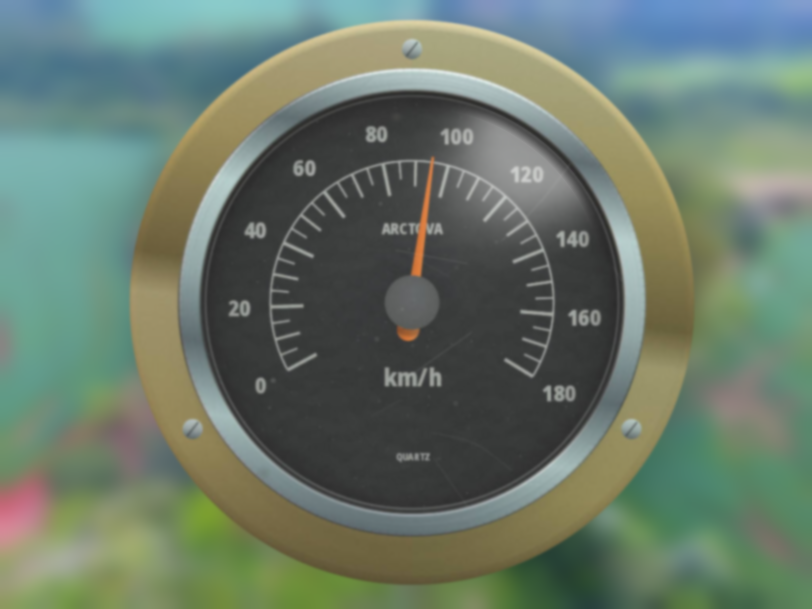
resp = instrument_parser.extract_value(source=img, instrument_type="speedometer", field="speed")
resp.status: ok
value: 95 km/h
